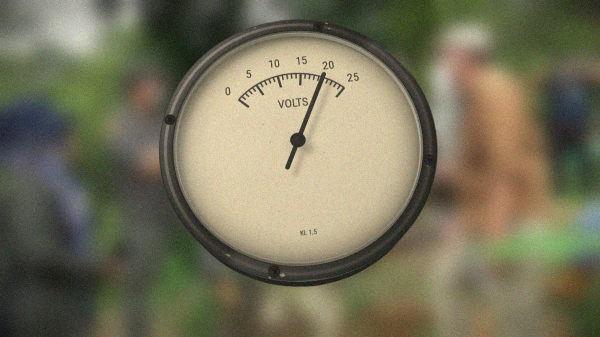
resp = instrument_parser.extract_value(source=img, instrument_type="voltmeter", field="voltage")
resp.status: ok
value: 20 V
